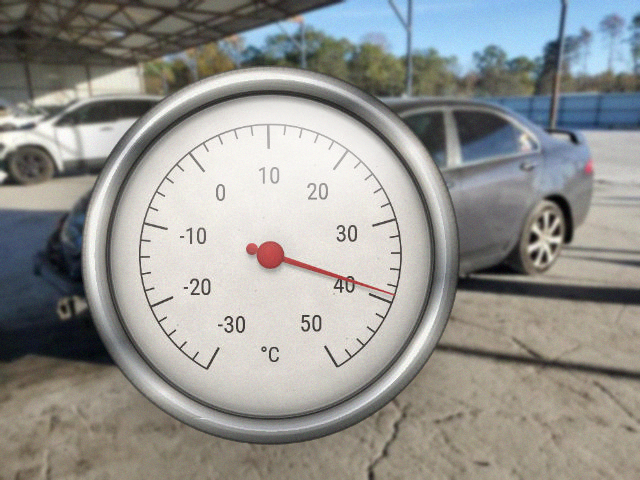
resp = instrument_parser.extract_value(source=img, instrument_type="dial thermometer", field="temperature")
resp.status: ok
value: 39 °C
